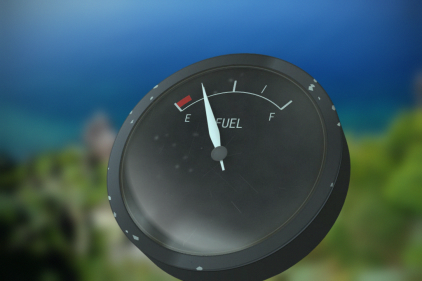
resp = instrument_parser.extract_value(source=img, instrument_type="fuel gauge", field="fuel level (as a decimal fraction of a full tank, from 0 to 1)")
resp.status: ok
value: 0.25
